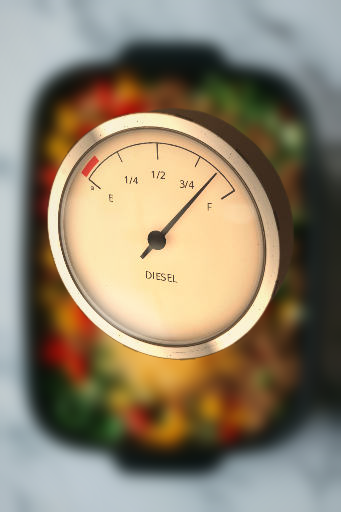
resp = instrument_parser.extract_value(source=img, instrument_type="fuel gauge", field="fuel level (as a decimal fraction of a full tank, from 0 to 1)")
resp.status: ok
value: 0.875
